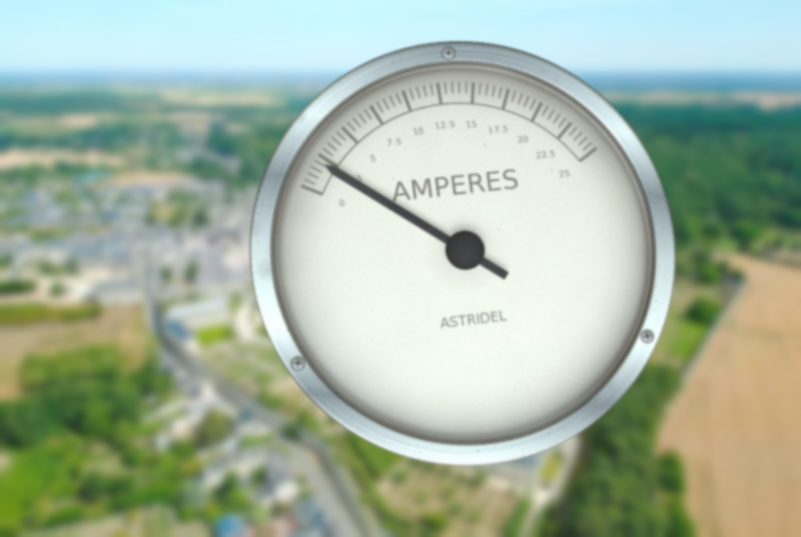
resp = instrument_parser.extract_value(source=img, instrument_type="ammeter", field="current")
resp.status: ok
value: 2 A
